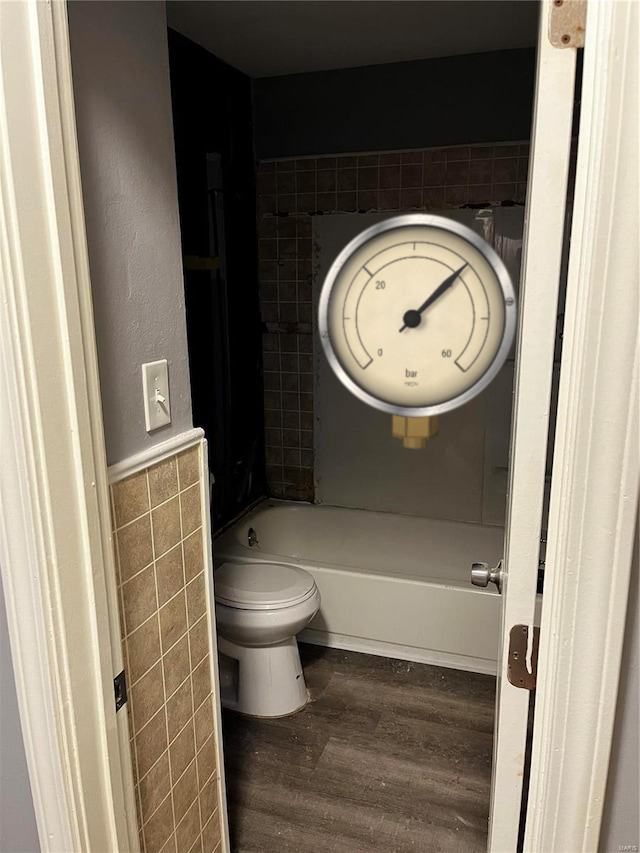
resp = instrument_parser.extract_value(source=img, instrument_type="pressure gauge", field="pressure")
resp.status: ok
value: 40 bar
